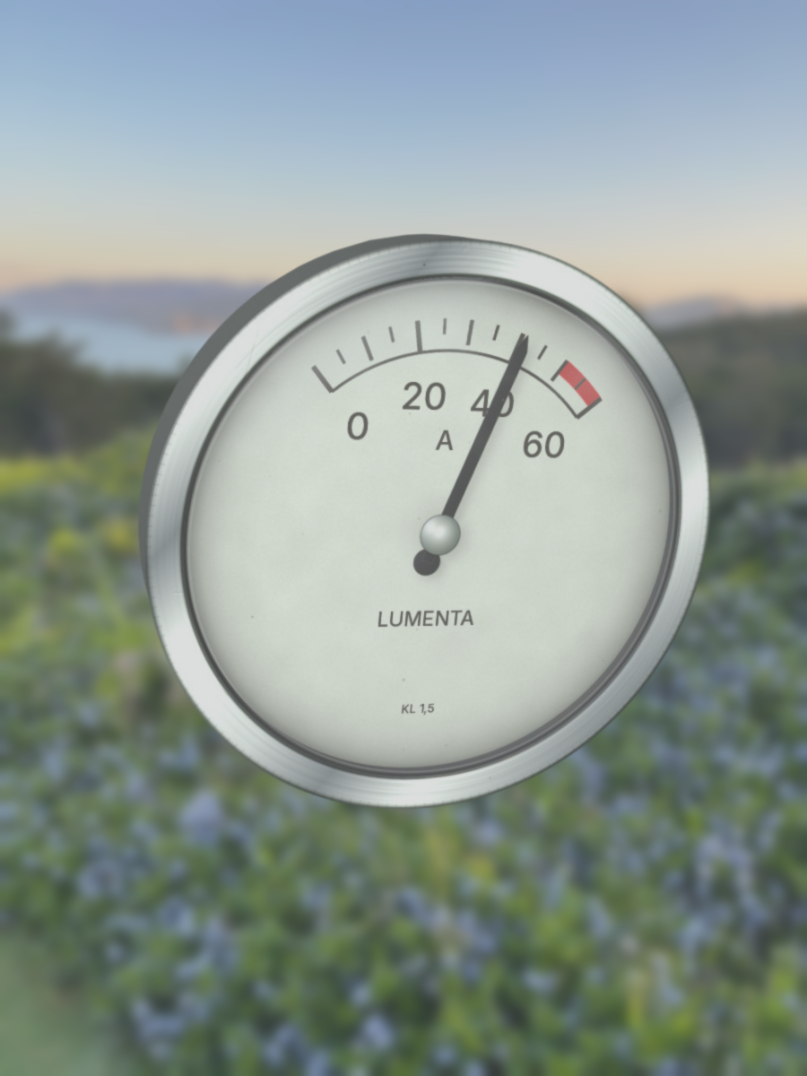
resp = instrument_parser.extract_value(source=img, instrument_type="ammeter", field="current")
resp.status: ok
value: 40 A
